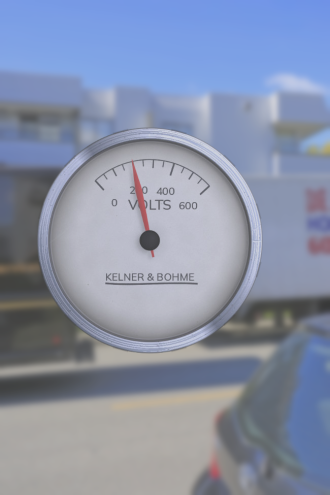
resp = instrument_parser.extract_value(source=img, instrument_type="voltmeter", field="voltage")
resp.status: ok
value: 200 V
